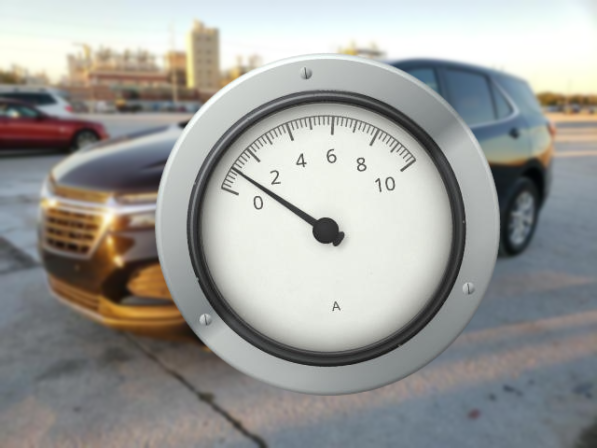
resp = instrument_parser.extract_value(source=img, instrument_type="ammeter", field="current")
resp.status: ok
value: 1 A
